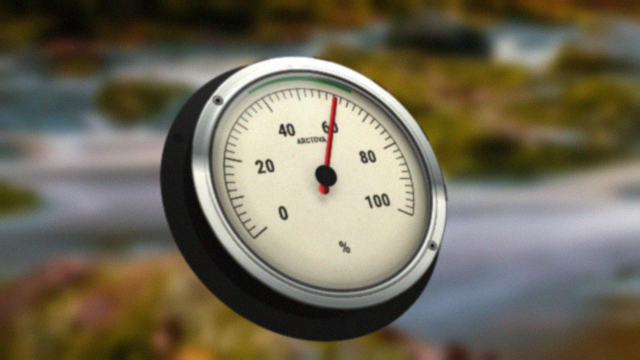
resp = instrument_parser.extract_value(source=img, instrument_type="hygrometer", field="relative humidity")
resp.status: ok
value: 60 %
